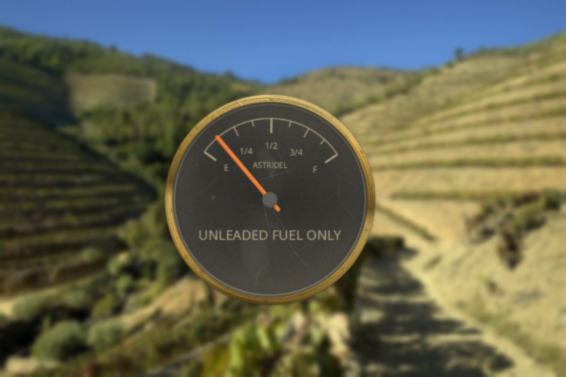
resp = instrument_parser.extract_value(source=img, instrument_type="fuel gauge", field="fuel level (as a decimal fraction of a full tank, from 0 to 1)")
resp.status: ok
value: 0.125
